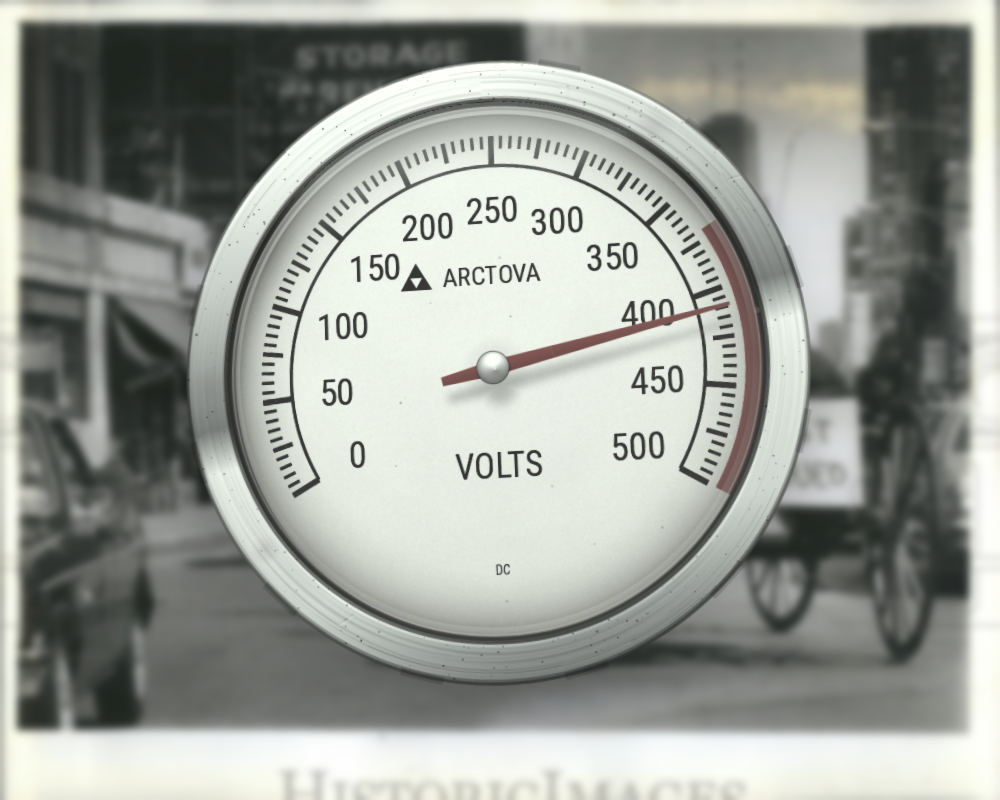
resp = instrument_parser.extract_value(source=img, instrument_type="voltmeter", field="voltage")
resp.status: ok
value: 410 V
